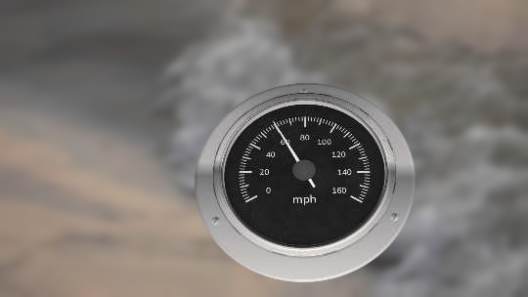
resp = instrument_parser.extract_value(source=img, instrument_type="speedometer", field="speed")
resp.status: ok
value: 60 mph
